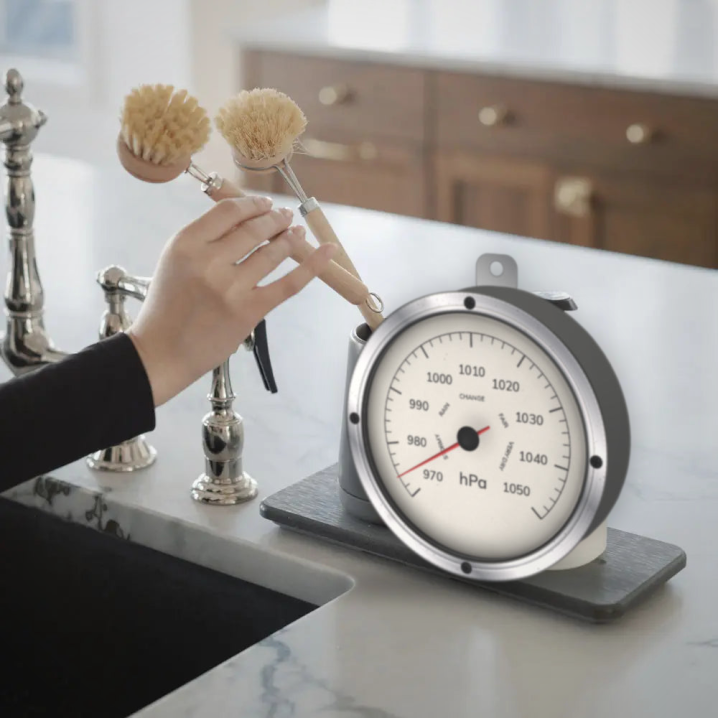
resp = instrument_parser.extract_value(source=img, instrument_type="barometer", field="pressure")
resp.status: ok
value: 974 hPa
